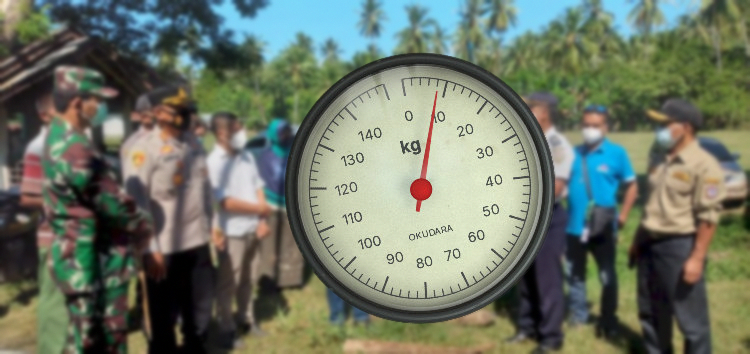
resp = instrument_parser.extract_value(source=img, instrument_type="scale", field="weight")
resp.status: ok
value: 8 kg
